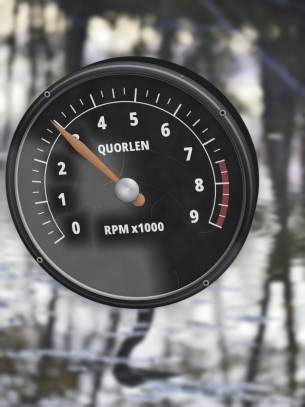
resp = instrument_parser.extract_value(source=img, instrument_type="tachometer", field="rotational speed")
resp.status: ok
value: 3000 rpm
